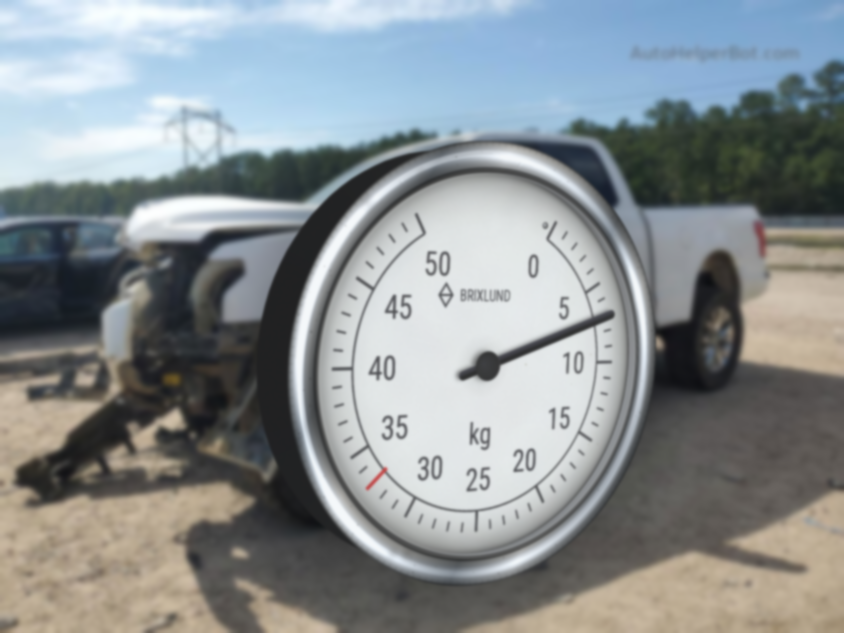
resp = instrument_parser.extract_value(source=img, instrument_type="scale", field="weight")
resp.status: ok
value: 7 kg
